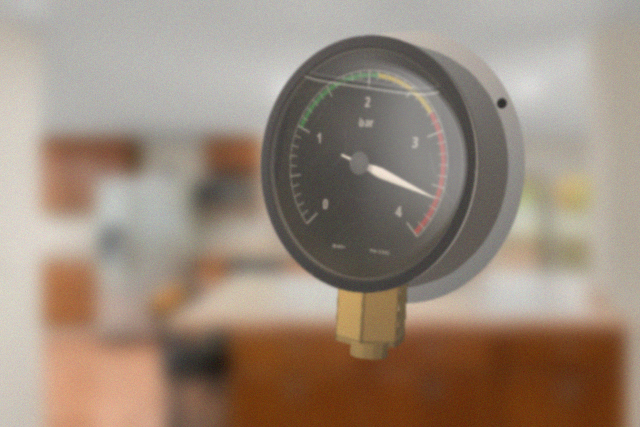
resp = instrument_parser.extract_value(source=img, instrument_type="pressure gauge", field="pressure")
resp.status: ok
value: 3.6 bar
